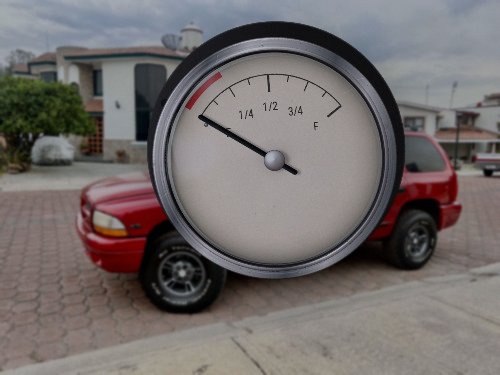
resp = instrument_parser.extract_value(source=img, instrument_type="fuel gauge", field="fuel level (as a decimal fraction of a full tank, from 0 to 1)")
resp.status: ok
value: 0
